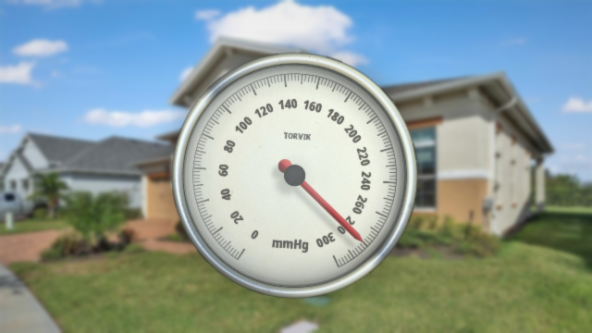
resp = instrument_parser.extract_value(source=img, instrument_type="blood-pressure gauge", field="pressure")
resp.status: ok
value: 280 mmHg
